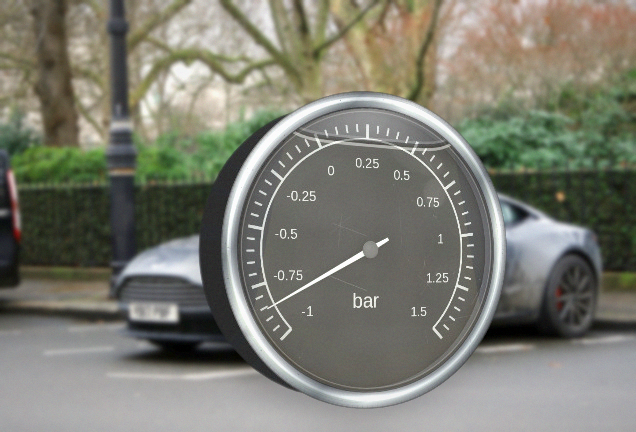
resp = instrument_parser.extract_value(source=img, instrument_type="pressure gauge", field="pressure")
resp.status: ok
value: -0.85 bar
